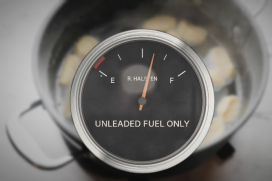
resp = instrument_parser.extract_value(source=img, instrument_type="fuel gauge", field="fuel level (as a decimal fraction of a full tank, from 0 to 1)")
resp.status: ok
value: 0.625
